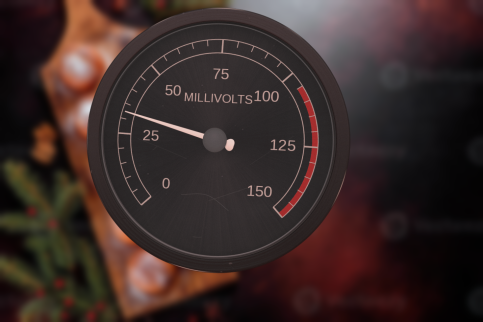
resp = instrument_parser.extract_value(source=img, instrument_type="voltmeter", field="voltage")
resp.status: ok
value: 32.5 mV
